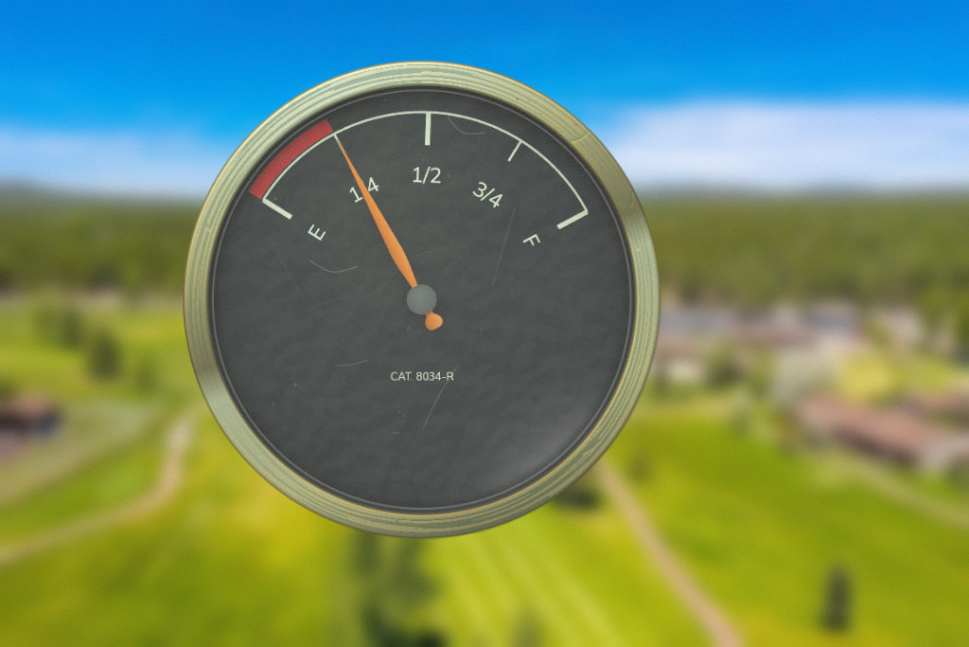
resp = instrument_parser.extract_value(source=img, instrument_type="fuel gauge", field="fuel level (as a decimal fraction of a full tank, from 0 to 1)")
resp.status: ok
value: 0.25
